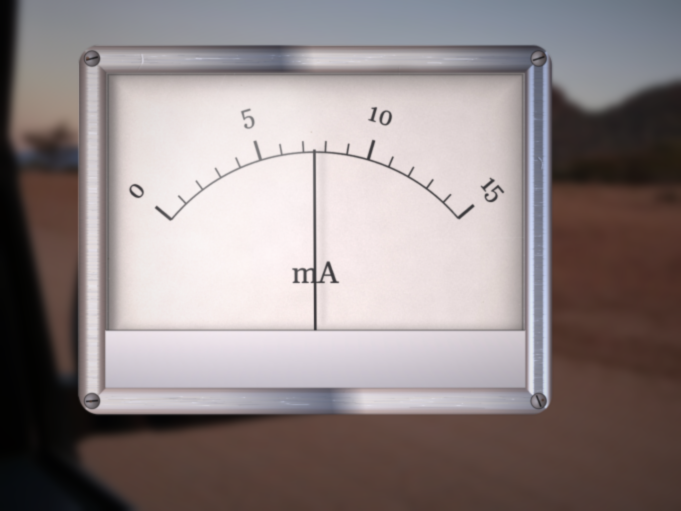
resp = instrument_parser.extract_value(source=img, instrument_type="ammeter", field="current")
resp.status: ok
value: 7.5 mA
